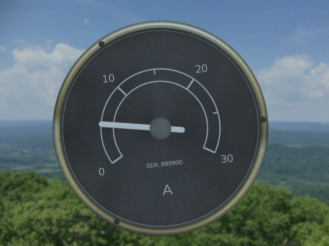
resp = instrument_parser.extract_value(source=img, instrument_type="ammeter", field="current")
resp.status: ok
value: 5 A
